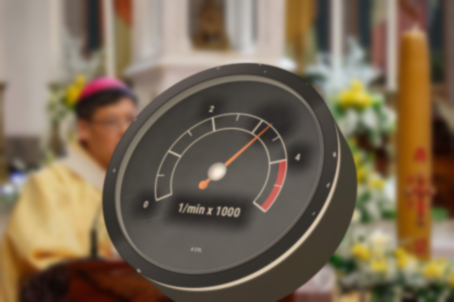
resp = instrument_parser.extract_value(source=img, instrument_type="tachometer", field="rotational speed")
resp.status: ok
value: 3250 rpm
